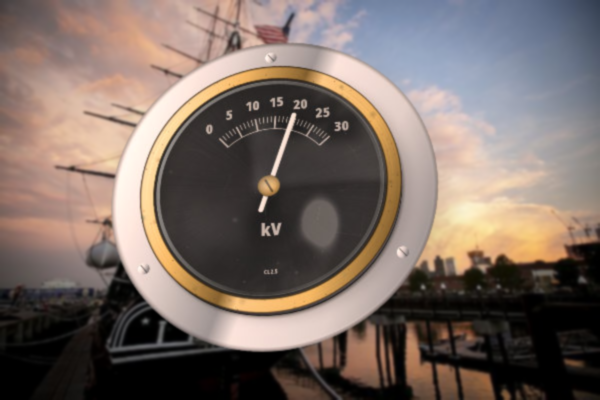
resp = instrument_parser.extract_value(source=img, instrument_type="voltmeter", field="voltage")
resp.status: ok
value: 20 kV
